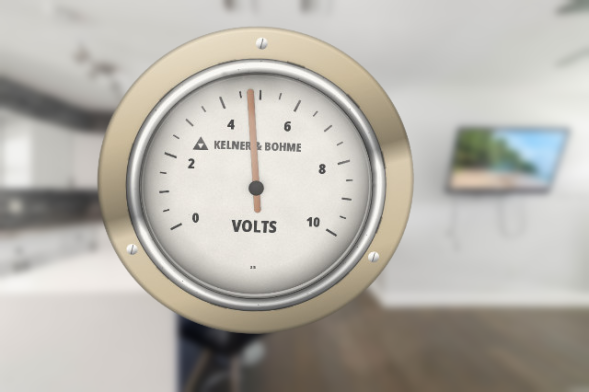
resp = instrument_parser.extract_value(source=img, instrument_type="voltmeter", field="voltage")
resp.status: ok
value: 4.75 V
